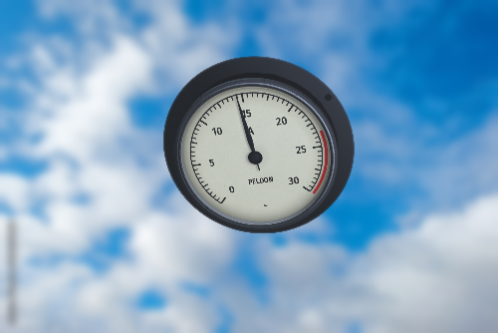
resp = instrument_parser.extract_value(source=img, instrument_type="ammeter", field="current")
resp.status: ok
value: 14.5 A
